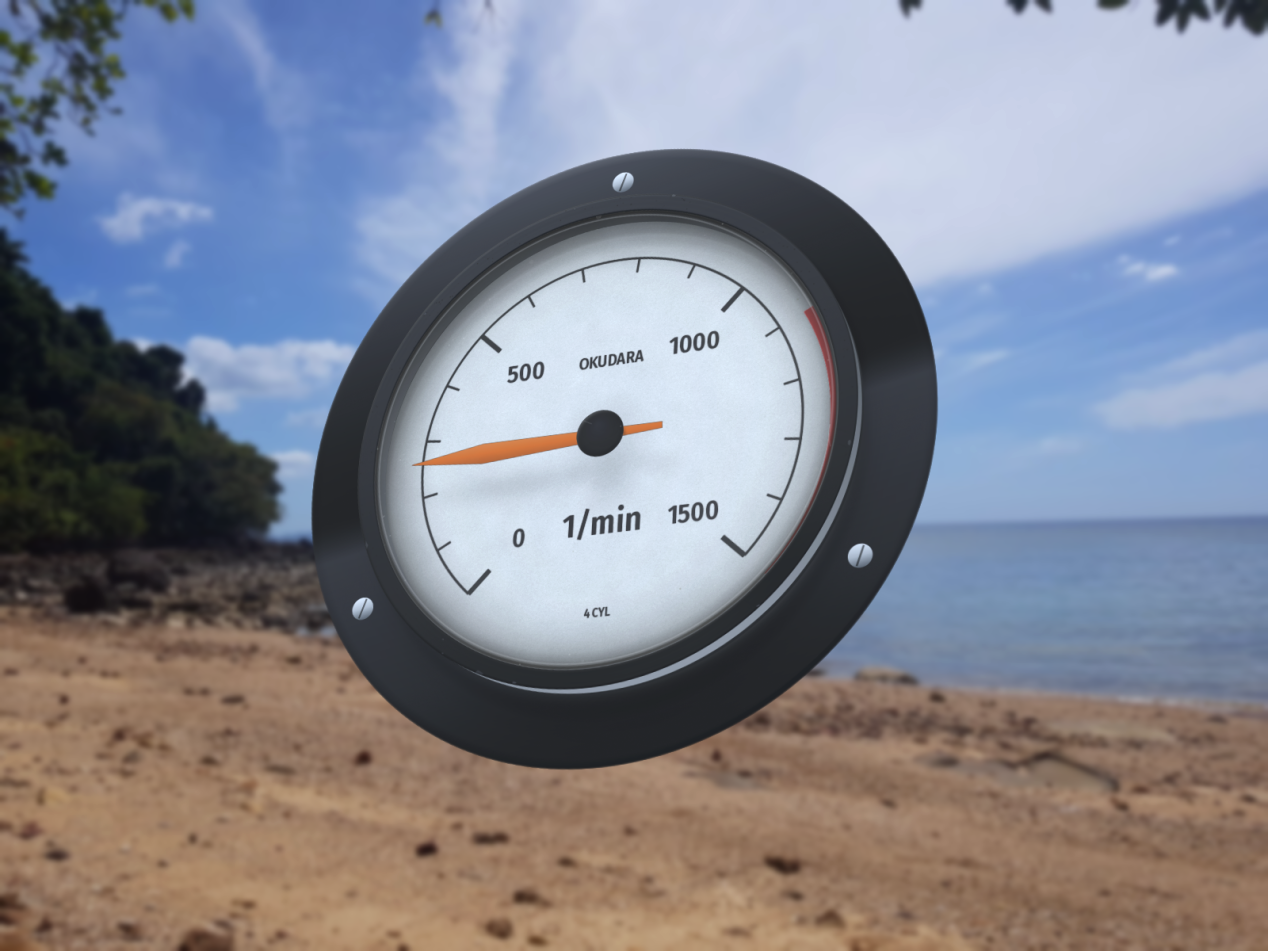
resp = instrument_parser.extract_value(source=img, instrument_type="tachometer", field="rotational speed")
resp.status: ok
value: 250 rpm
